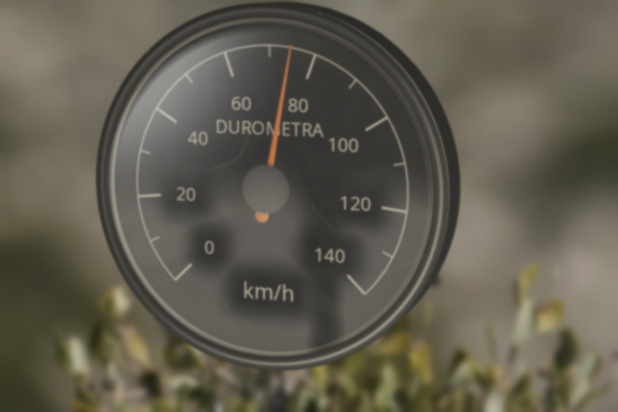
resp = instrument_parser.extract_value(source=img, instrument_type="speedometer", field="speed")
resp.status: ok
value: 75 km/h
